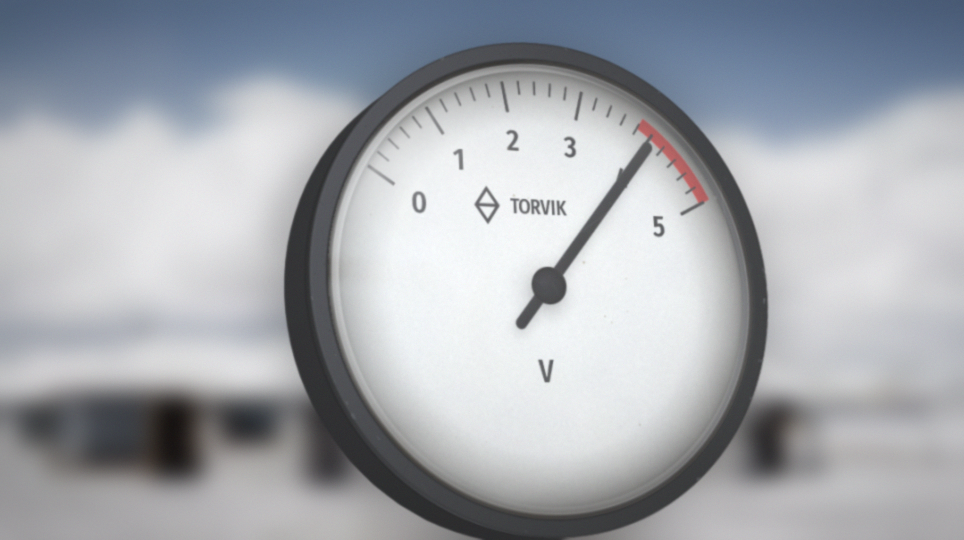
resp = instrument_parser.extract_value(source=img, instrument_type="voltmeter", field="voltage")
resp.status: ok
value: 4 V
